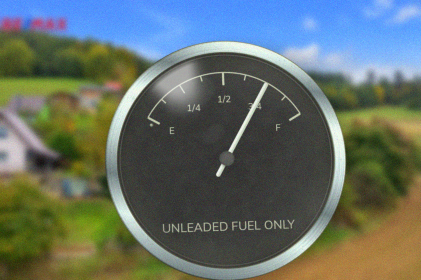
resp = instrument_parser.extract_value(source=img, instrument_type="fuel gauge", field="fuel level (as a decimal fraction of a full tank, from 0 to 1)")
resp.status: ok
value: 0.75
